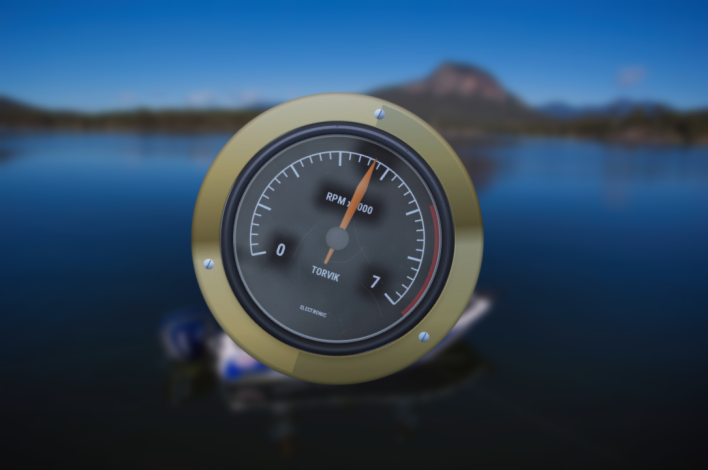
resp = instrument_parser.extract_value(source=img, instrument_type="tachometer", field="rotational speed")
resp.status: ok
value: 3700 rpm
